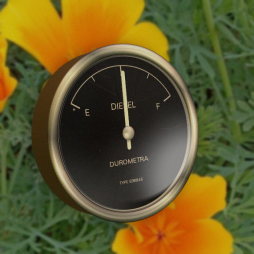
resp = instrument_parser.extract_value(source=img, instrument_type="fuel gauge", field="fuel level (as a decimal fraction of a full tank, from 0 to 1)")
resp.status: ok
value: 0.5
